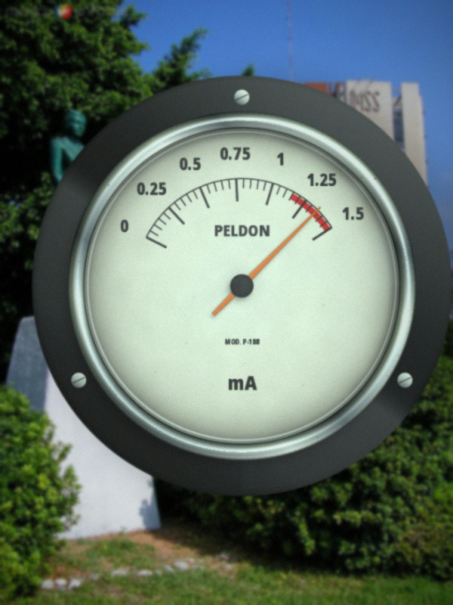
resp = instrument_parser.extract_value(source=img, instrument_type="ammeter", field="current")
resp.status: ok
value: 1.35 mA
